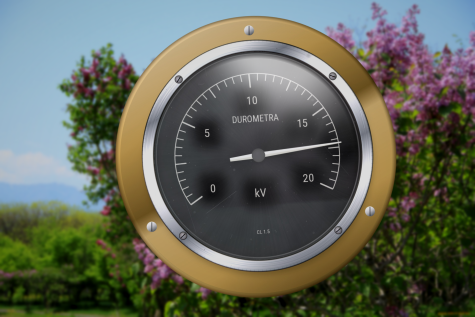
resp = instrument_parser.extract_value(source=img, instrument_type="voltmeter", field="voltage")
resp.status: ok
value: 17.25 kV
